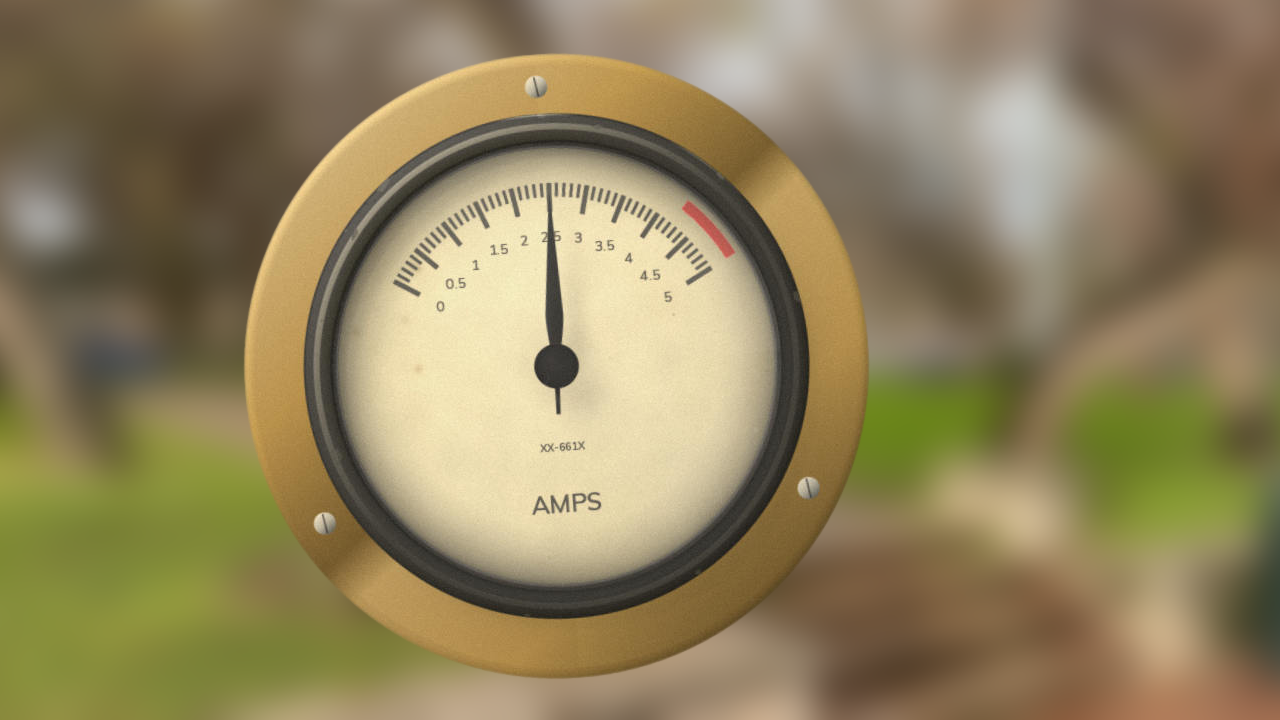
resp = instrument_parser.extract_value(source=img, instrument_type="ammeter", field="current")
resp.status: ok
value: 2.5 A
